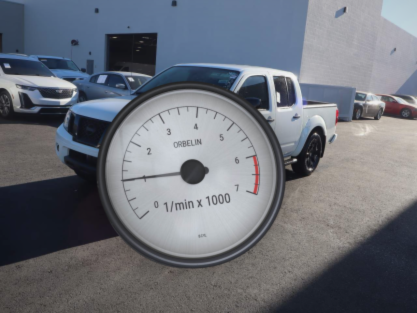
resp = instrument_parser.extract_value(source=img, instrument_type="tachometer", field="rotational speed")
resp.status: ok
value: 1000 rpm
